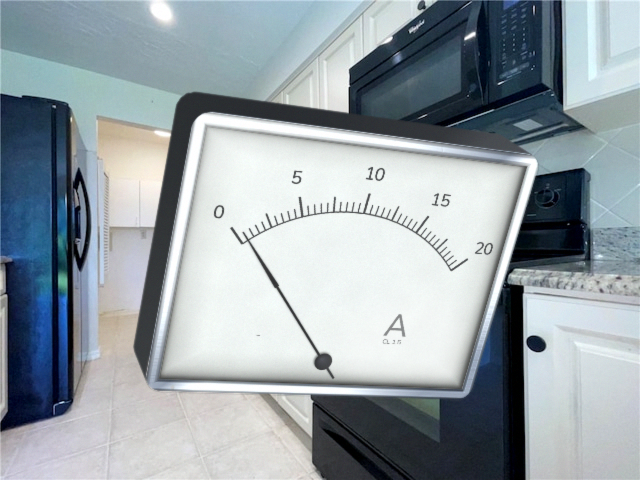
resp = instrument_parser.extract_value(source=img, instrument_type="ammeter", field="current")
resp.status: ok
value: 0.5 A
